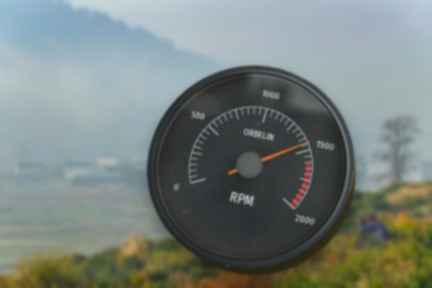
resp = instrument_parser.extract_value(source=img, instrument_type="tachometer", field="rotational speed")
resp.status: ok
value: 1450 rpm
